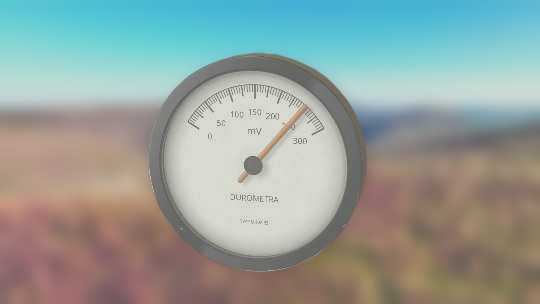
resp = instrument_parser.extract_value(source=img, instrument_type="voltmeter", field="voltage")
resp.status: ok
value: 250 mV
